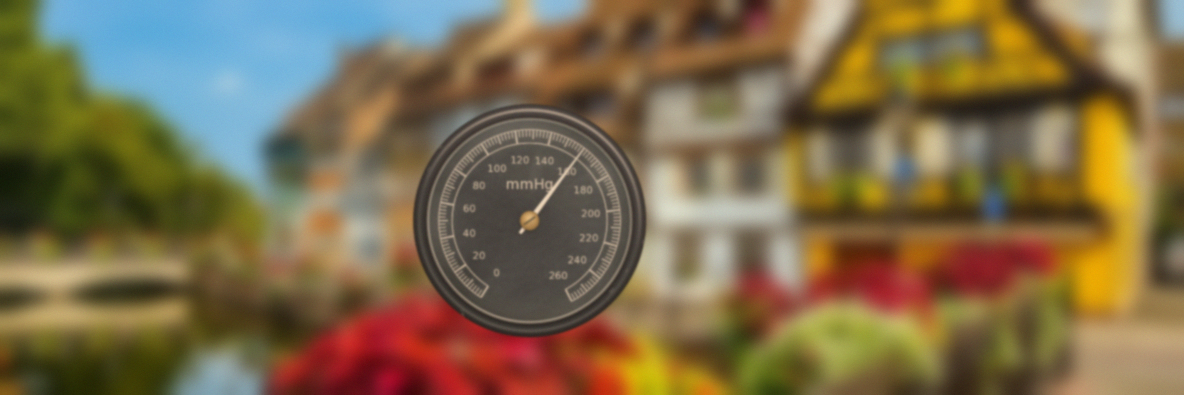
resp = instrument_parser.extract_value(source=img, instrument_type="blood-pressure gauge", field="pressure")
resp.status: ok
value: 160 mmHg
